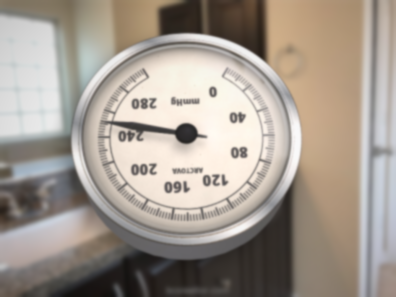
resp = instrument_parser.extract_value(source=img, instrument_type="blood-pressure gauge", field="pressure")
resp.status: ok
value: 250 mmHg
